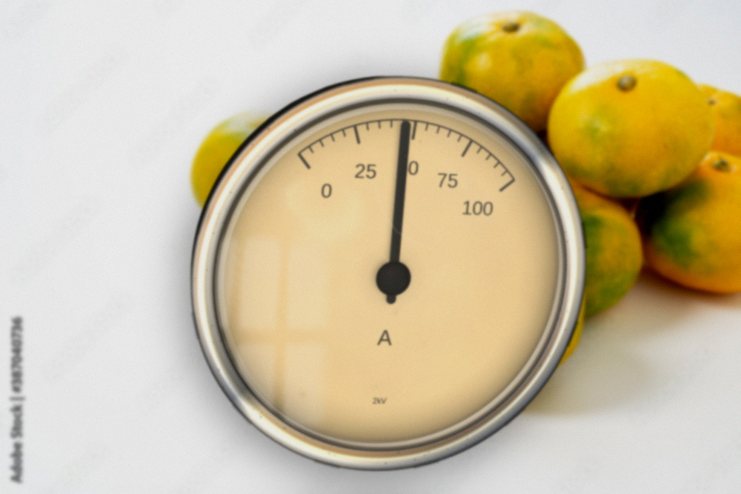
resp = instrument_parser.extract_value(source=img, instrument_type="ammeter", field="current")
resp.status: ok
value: 45 A
